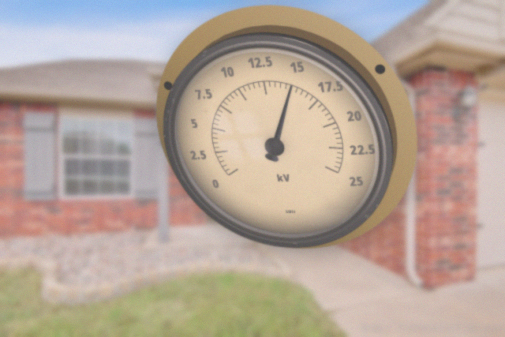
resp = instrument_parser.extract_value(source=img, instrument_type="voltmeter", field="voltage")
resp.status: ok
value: 15 kV
